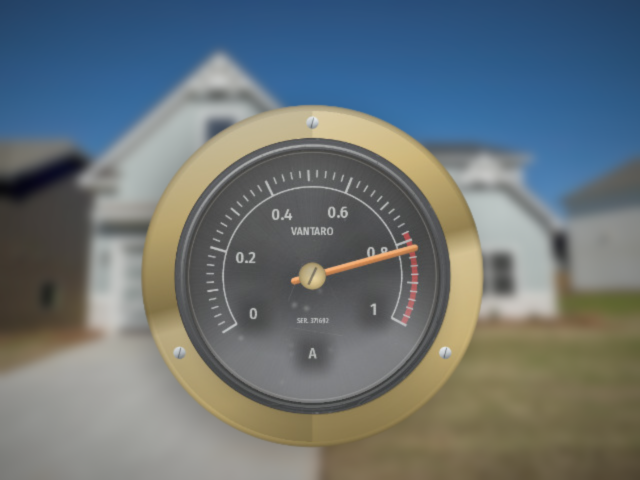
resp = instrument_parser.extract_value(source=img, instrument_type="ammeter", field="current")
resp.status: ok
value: 0.82 A
